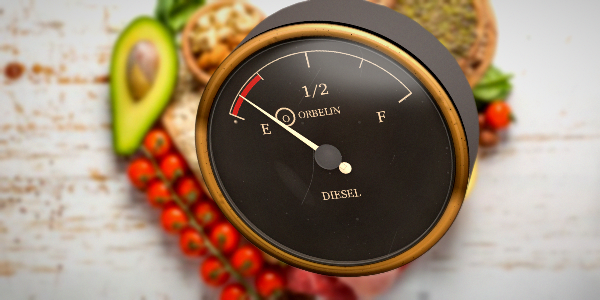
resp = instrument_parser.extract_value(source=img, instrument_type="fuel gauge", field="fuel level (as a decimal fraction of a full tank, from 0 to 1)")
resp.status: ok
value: 0.125
